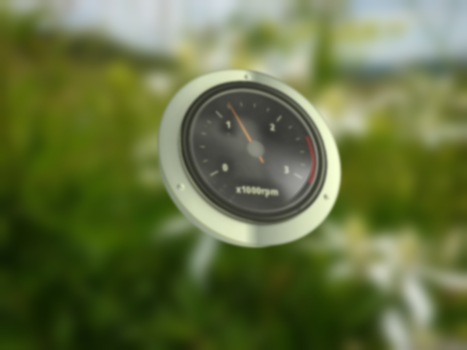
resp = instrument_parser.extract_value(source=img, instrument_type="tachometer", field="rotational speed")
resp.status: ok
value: 1200 rpm
